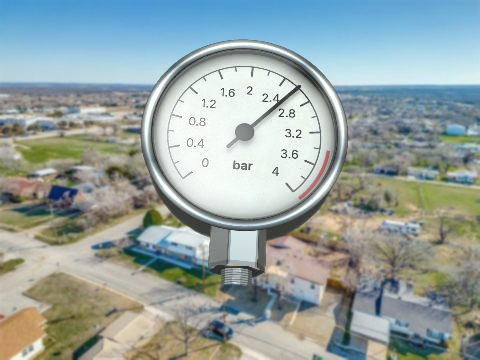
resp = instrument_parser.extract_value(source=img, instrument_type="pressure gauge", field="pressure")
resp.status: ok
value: 2.6 bar
